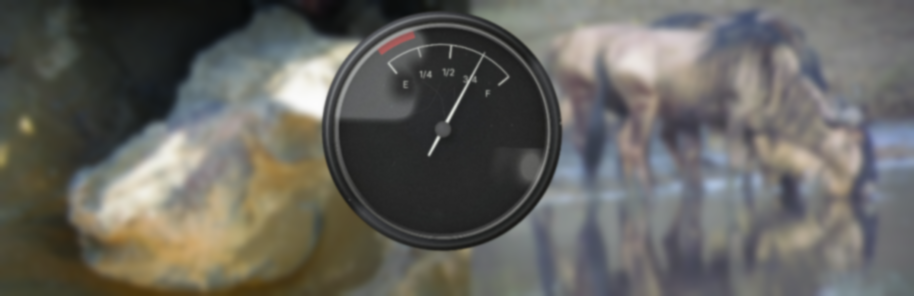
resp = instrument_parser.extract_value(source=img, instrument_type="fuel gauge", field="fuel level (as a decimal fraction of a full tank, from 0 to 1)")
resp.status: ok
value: 0.75
